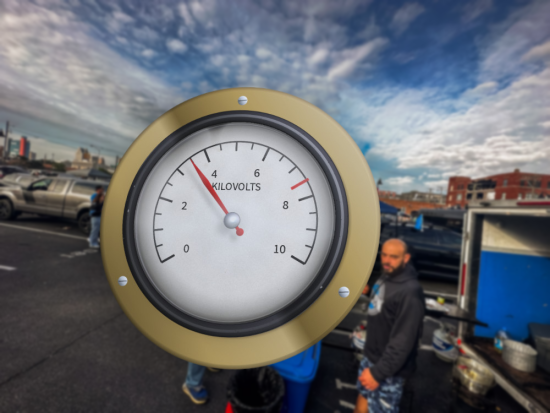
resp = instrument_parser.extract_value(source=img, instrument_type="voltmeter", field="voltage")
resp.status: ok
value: 3.5 kV
